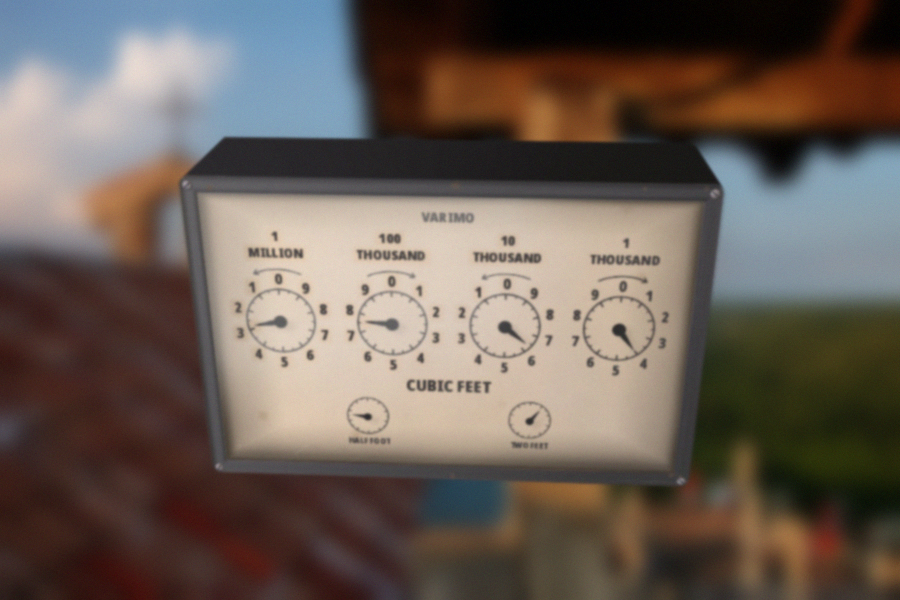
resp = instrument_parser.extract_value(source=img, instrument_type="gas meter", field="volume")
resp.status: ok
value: 276400 ft³
